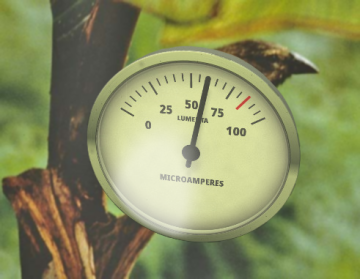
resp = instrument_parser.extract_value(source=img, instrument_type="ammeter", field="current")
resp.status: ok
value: 60 µA
